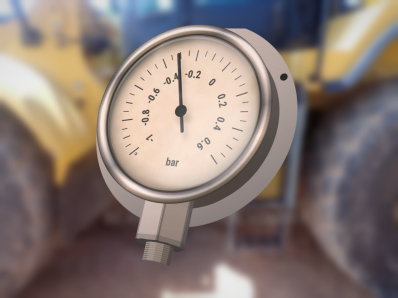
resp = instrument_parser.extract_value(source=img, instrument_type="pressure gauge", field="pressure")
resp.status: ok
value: -0.3 bar
